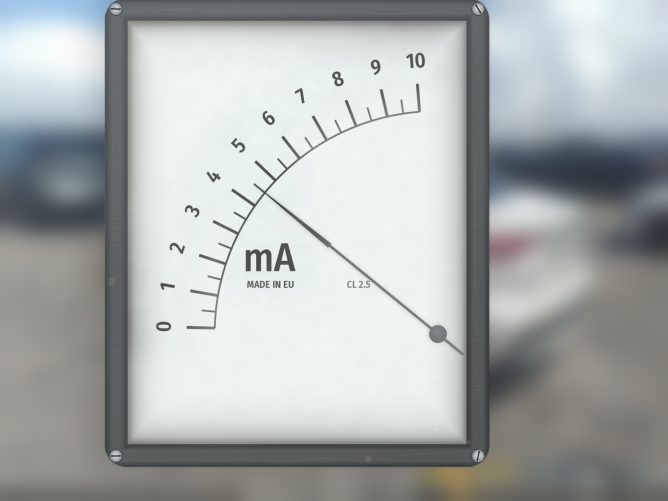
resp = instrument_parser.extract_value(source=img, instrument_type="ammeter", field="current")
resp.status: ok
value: 4.5 mA
